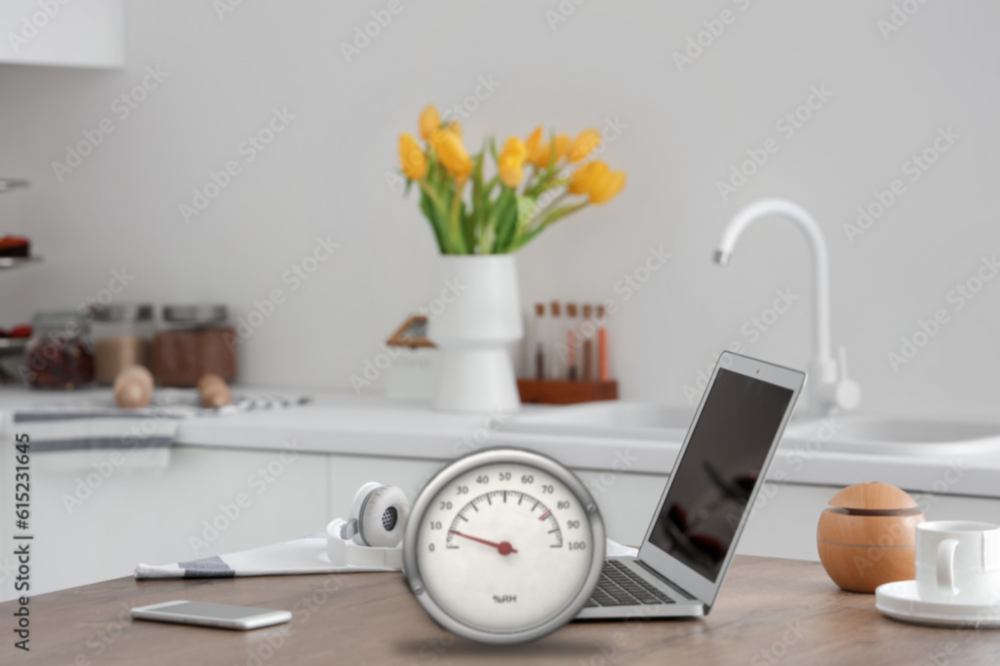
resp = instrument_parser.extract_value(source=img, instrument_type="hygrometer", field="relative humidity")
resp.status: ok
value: 10 %
